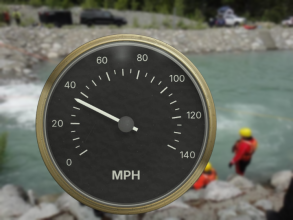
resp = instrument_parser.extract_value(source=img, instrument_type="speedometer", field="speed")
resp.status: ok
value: 35 mph
